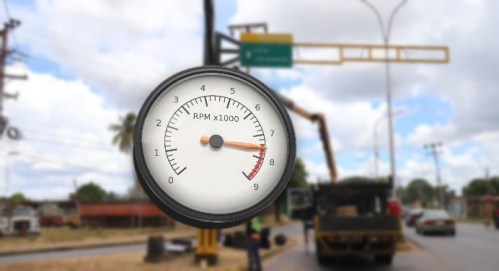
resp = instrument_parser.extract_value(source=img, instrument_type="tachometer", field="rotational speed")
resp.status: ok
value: 7600 rpm
